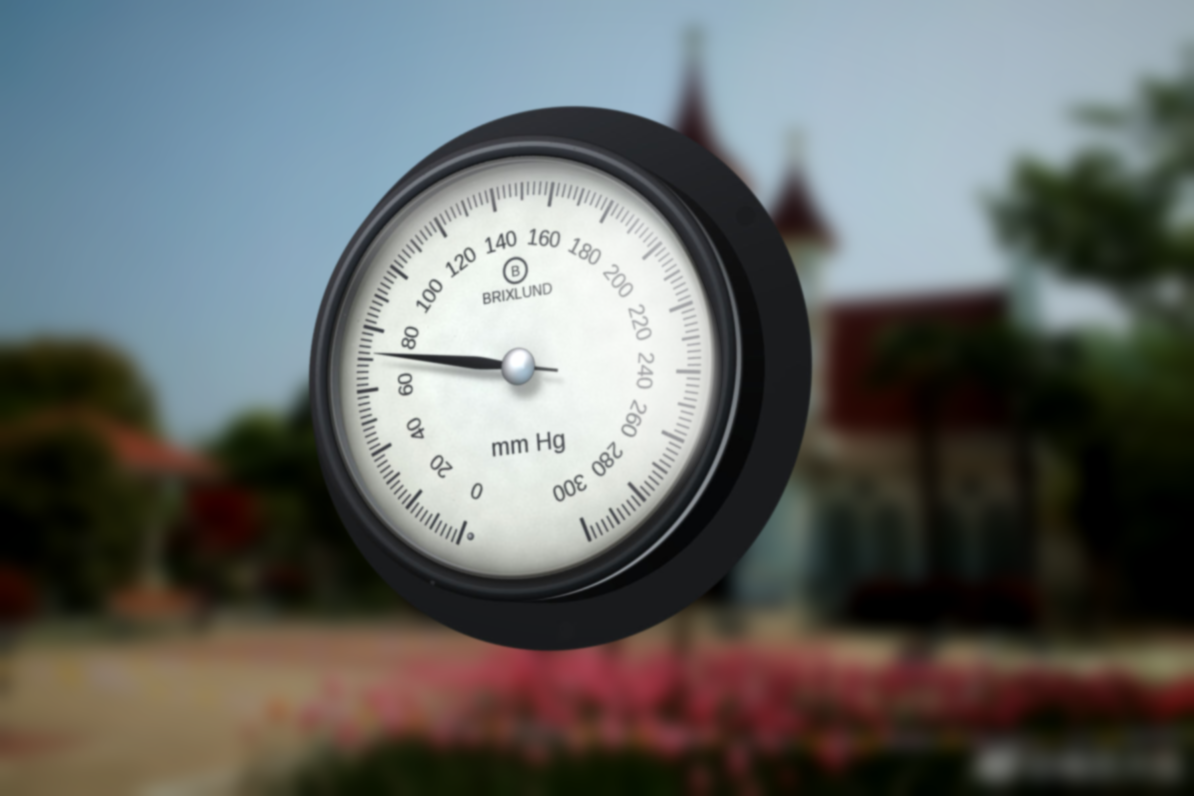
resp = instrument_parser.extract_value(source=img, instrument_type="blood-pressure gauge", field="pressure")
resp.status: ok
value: 72 mmHg
